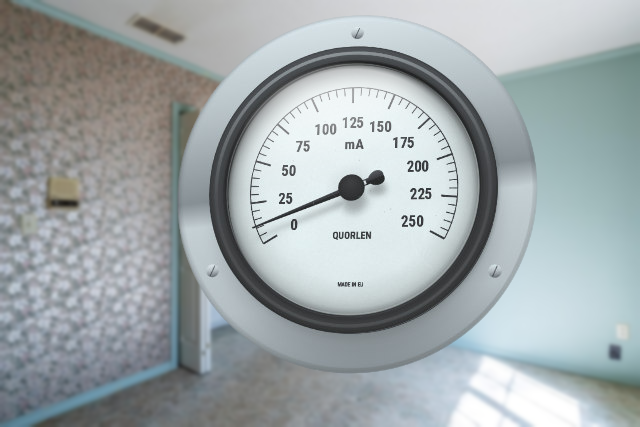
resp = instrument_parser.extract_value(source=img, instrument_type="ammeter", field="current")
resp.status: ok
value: 10 mA
